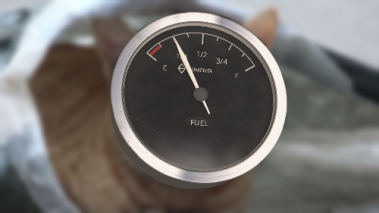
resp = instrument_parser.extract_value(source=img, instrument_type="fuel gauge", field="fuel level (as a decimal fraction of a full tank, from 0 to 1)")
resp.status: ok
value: 0.25
